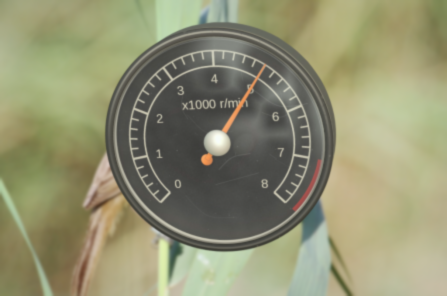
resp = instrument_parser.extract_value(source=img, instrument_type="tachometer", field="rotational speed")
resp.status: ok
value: 5000 rpm
